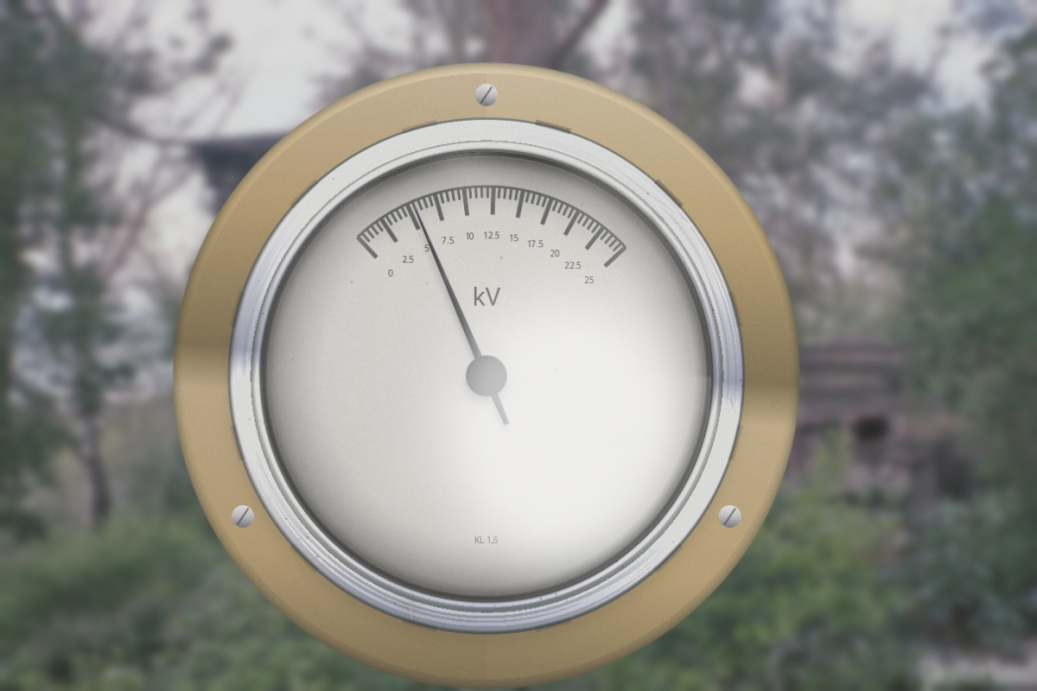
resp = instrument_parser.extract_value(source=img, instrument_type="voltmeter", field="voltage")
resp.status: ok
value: 5.5 kV
